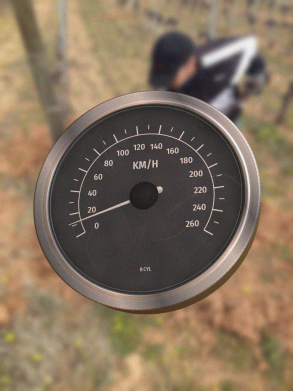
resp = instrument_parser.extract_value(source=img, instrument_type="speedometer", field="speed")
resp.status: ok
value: 10 km/h
